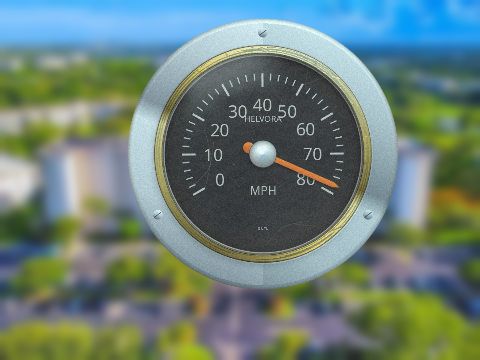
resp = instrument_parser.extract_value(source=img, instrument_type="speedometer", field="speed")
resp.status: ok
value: 78 mph
